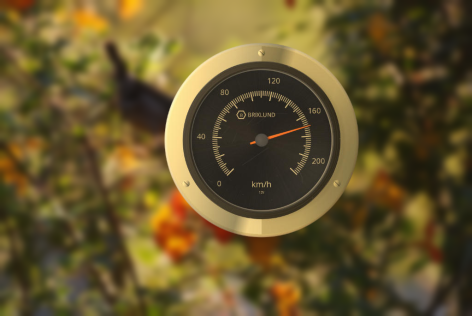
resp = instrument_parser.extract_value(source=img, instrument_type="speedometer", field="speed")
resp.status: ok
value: 170 km/h
